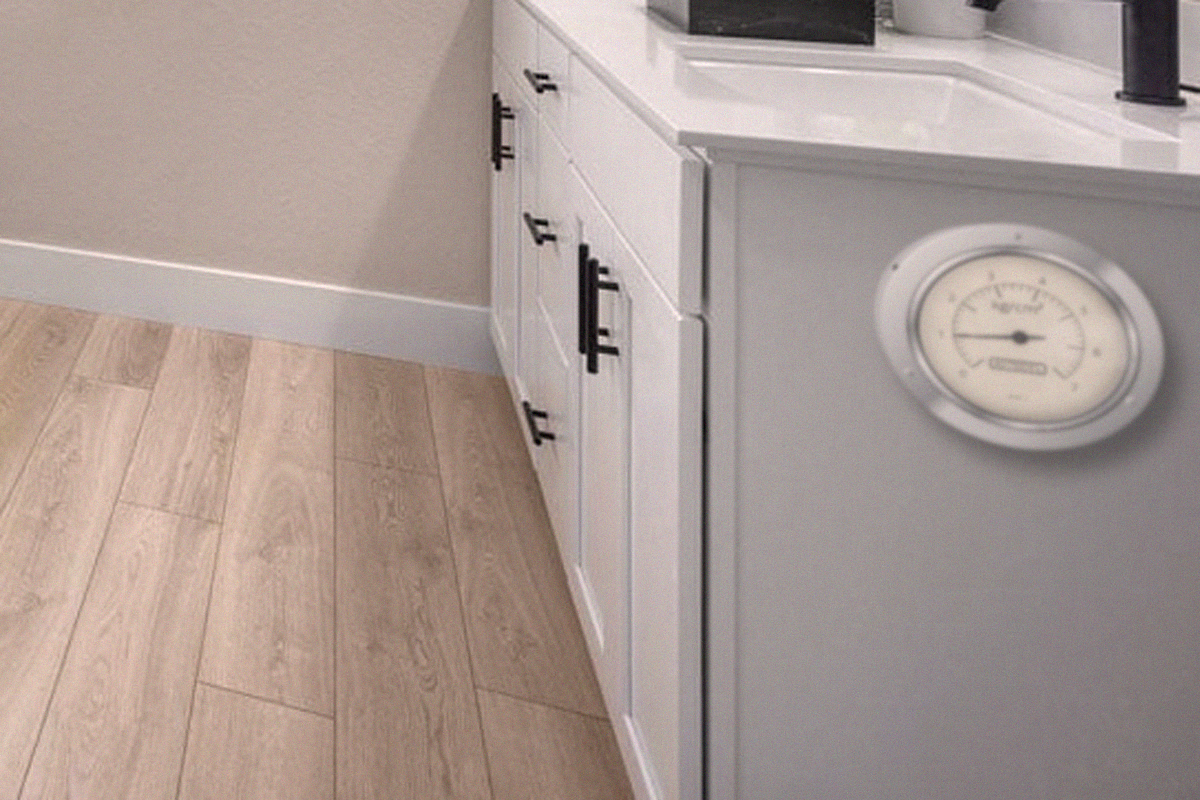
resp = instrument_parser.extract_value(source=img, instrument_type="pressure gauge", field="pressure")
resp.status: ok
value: 1 kg/cm²
